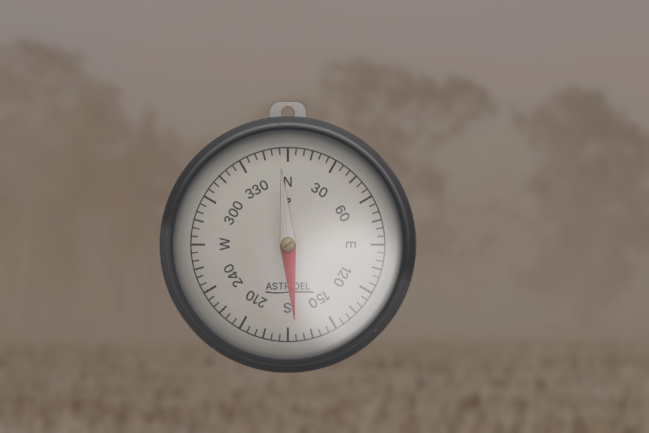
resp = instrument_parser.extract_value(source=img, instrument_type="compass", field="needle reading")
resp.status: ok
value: 175 °
